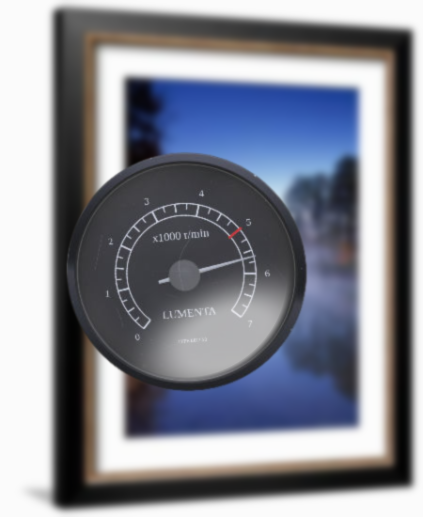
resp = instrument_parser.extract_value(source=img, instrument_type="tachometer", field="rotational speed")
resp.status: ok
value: 5625 rpm
